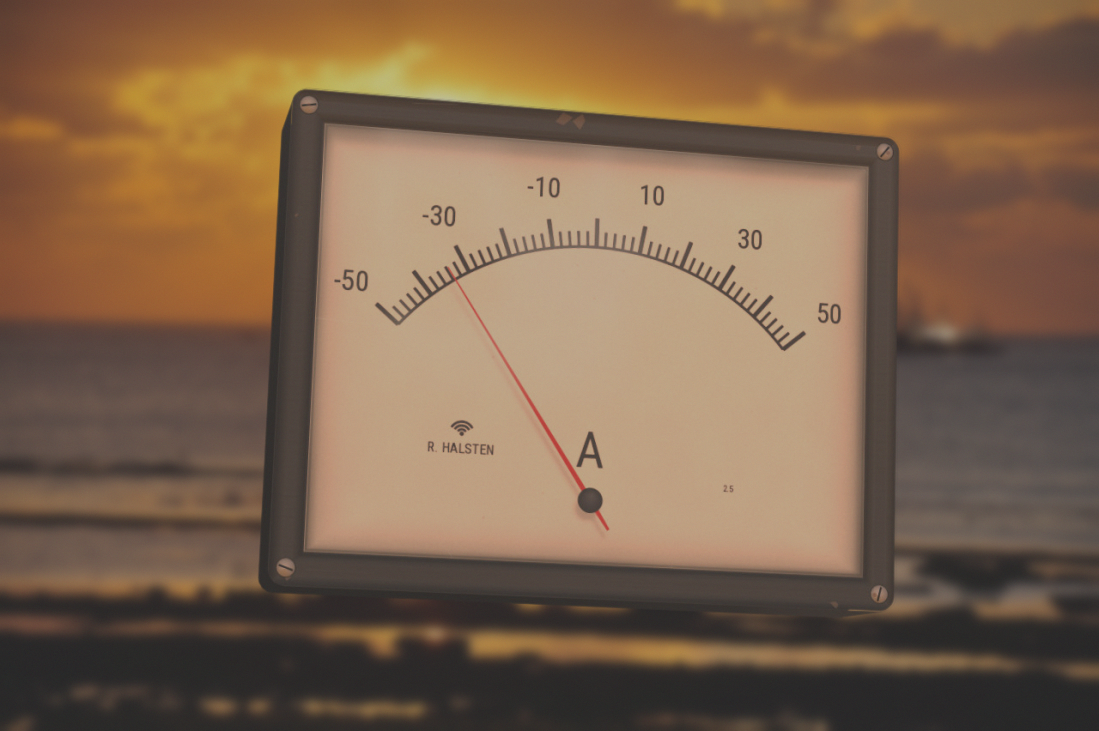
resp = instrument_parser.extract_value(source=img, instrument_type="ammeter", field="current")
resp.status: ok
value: -34 A
